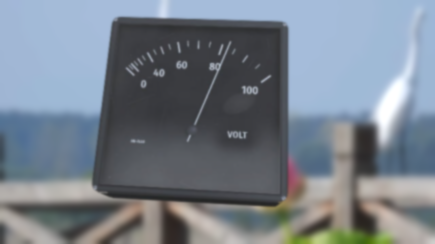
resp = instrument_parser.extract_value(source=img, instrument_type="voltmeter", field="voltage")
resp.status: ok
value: 82.5 V
